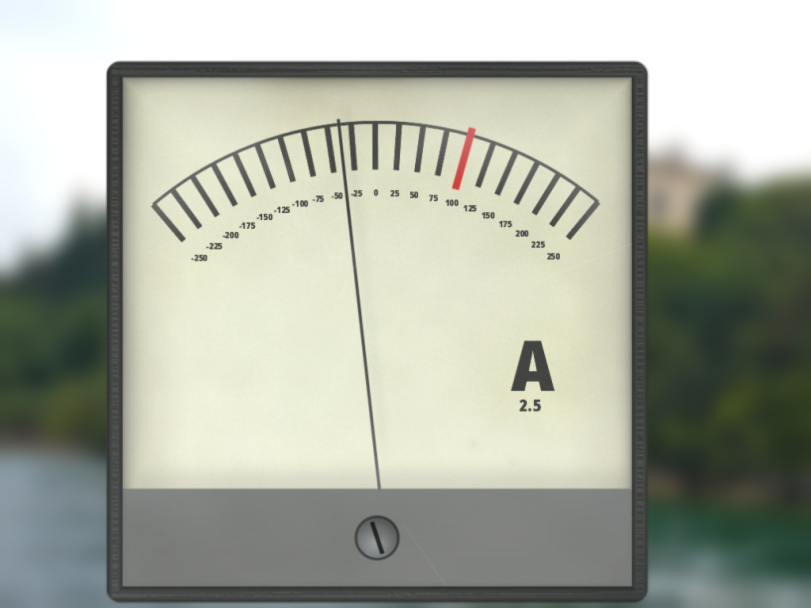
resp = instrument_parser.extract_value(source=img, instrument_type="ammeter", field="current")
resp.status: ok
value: -37.5 A
